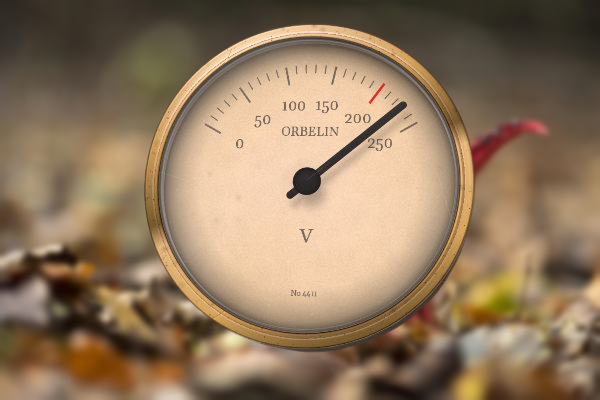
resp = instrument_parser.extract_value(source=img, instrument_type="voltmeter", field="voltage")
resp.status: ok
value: 230 V
